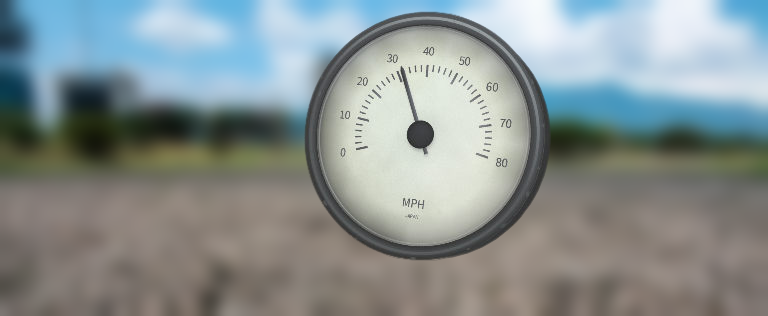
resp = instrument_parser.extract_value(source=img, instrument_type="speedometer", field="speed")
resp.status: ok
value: 32 mph
